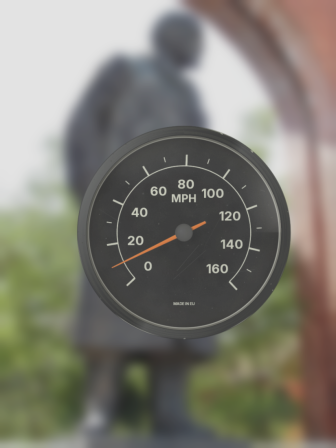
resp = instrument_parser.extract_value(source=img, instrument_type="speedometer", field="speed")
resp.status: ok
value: 10 mph
